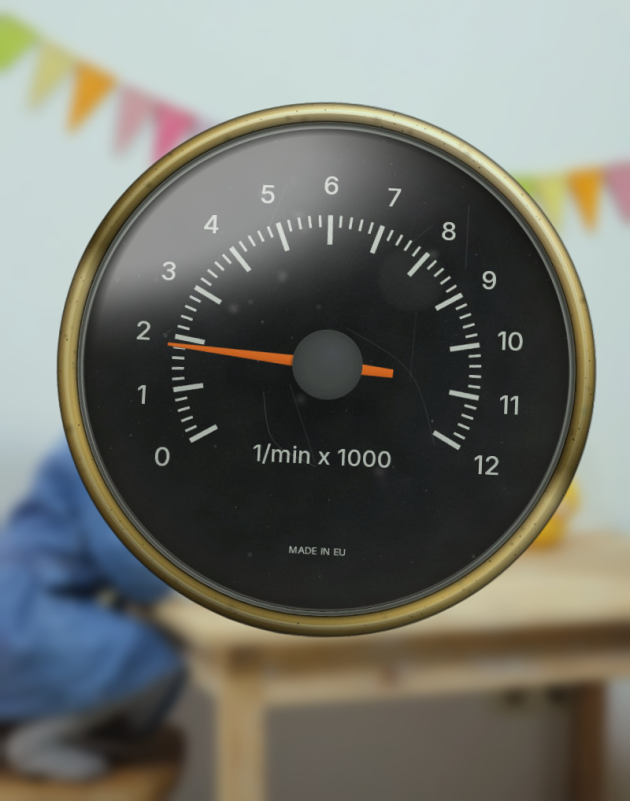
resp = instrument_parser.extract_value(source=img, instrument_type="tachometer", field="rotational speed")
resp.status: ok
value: 1800 rpm
